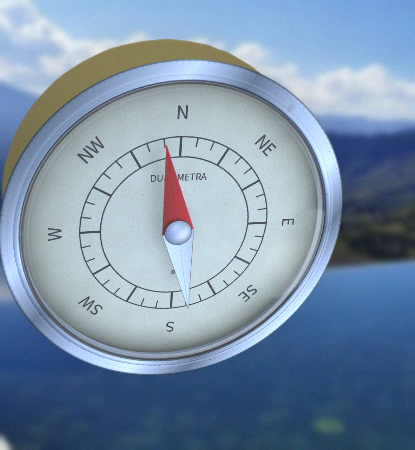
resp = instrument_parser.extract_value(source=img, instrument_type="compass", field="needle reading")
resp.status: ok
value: 350 °
